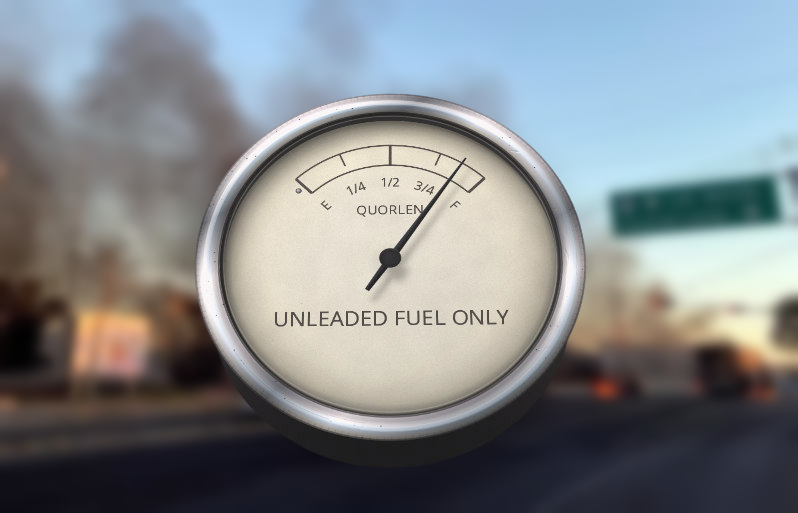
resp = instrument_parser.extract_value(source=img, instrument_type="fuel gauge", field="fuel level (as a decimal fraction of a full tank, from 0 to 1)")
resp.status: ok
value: 0.875
